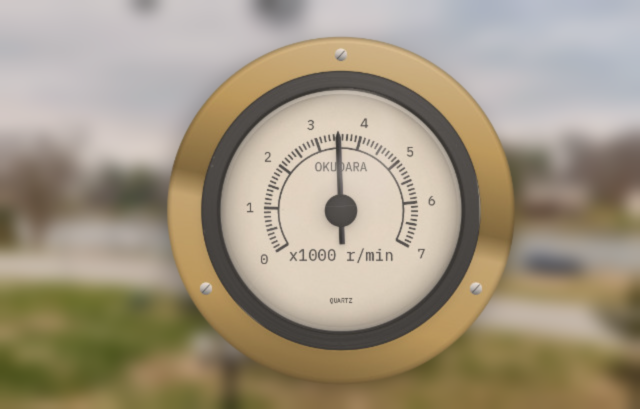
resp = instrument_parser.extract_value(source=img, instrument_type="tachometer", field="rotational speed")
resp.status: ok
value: 3500 rpm
